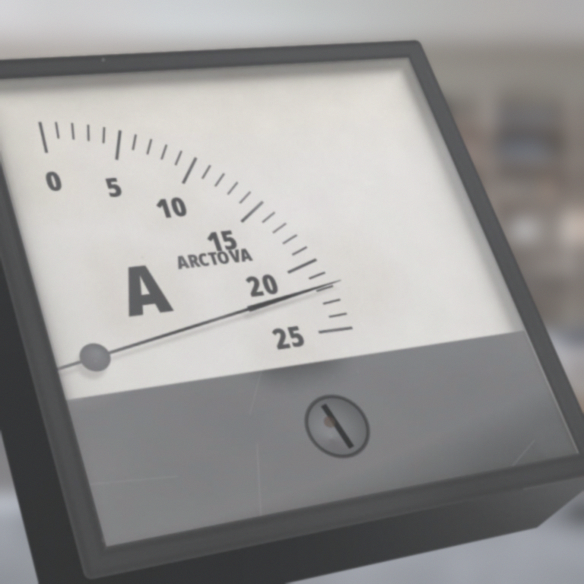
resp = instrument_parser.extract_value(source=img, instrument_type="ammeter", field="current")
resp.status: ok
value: 22 A
